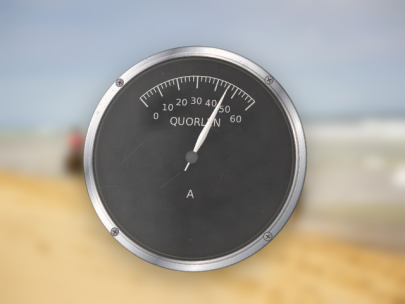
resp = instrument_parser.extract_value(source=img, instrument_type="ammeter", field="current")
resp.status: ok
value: 46 A
